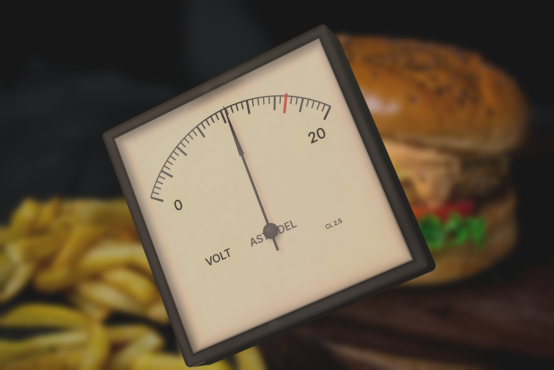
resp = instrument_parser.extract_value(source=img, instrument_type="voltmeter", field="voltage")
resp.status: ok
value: 10.5 V
